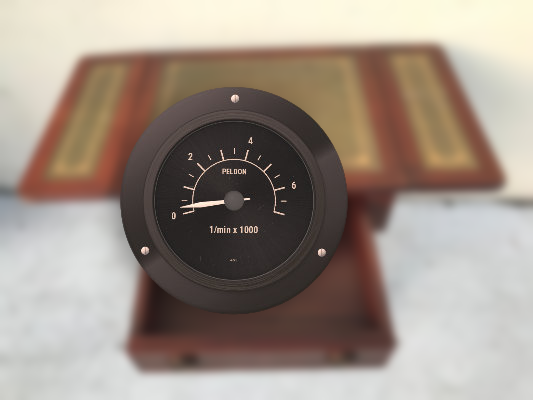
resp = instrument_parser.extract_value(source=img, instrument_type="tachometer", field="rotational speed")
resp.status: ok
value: 250 rpm
